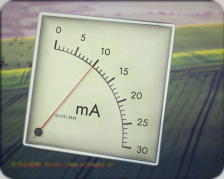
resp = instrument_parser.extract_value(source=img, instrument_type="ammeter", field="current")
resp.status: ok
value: 10 mA
